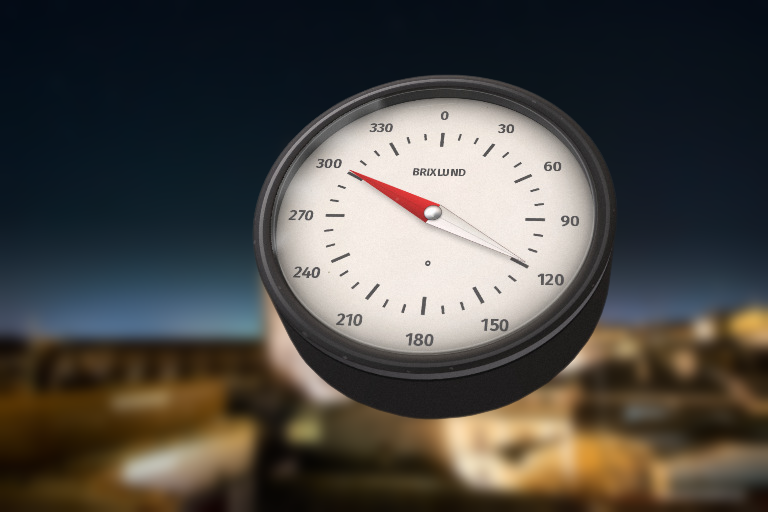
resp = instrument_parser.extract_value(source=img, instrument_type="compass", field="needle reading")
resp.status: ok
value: 300 °
